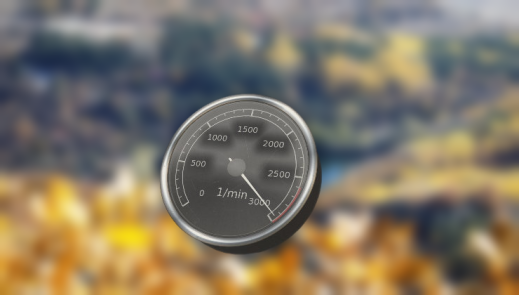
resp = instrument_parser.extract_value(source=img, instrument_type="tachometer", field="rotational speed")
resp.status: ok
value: 2950 rpm
